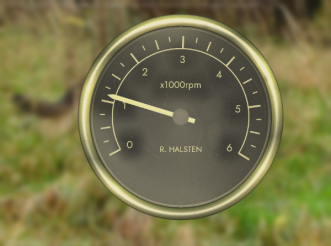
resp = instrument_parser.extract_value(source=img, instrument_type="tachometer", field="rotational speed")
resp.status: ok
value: 1125 rpm
